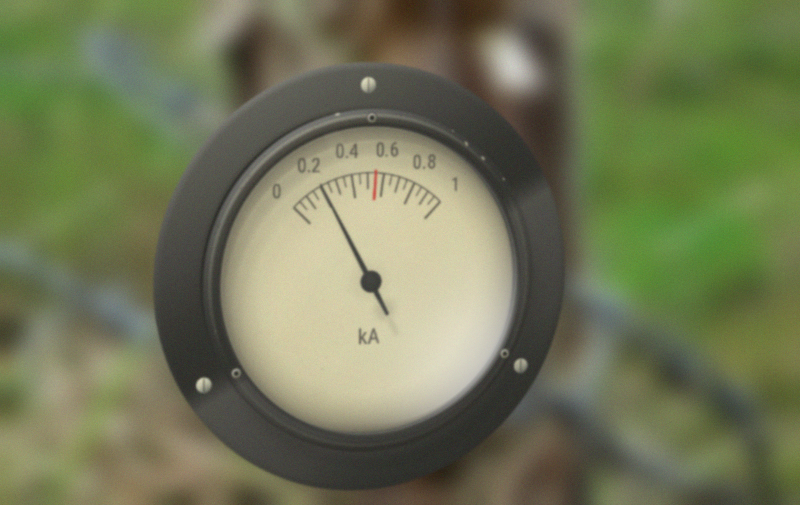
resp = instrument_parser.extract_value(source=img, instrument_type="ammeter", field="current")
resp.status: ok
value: 0.2 kA
